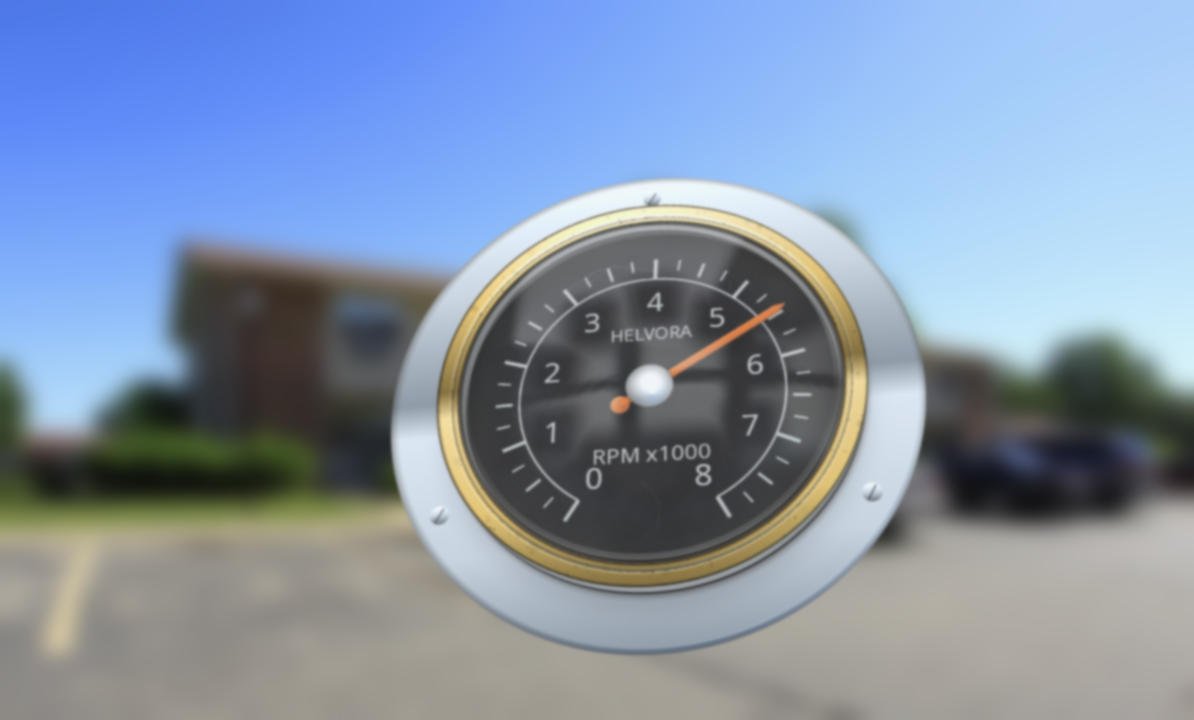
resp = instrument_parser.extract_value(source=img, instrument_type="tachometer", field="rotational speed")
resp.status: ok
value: 5500 rpm
